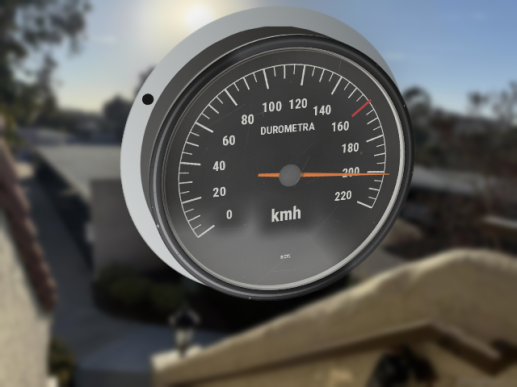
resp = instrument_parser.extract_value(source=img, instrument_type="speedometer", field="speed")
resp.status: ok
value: 200 km/h
